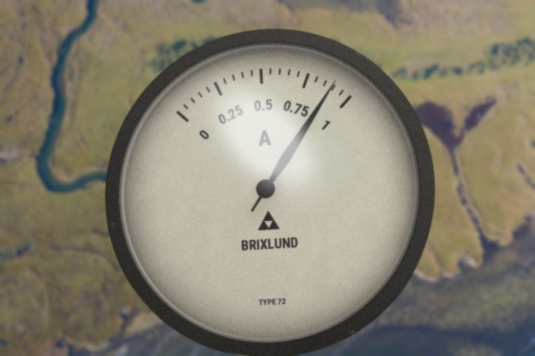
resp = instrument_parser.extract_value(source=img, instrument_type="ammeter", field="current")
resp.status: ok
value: 0.9 A
